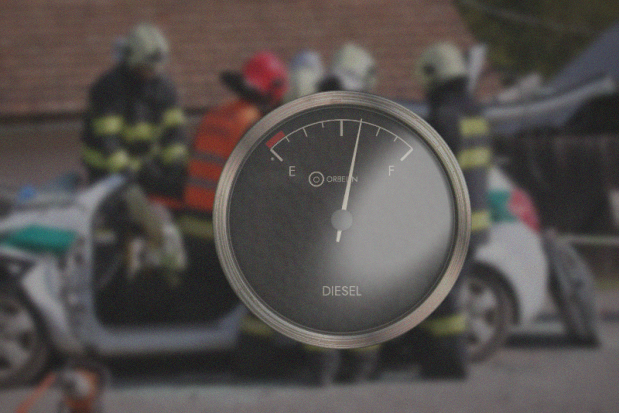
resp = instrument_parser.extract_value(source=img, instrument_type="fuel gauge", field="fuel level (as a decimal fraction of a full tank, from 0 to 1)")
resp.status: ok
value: 0.625
